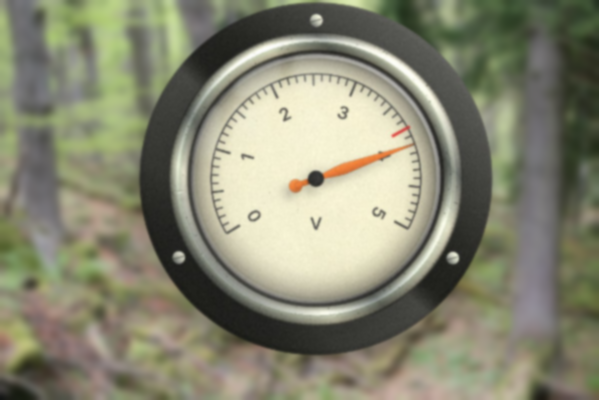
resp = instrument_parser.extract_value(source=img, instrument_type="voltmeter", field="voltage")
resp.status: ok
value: 4 V
